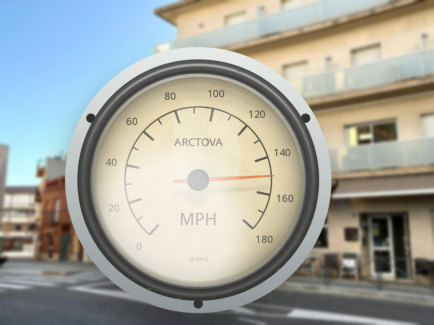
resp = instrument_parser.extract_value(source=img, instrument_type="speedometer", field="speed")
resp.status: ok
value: 150 mph
